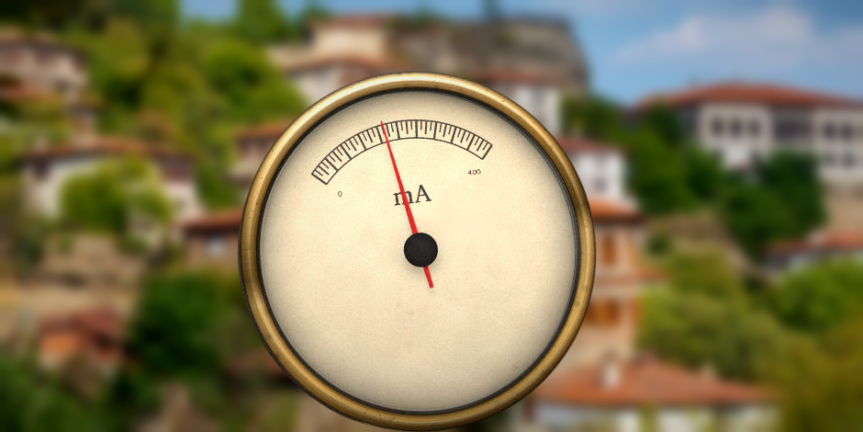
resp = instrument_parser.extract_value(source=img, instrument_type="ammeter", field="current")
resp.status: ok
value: 170 mA
